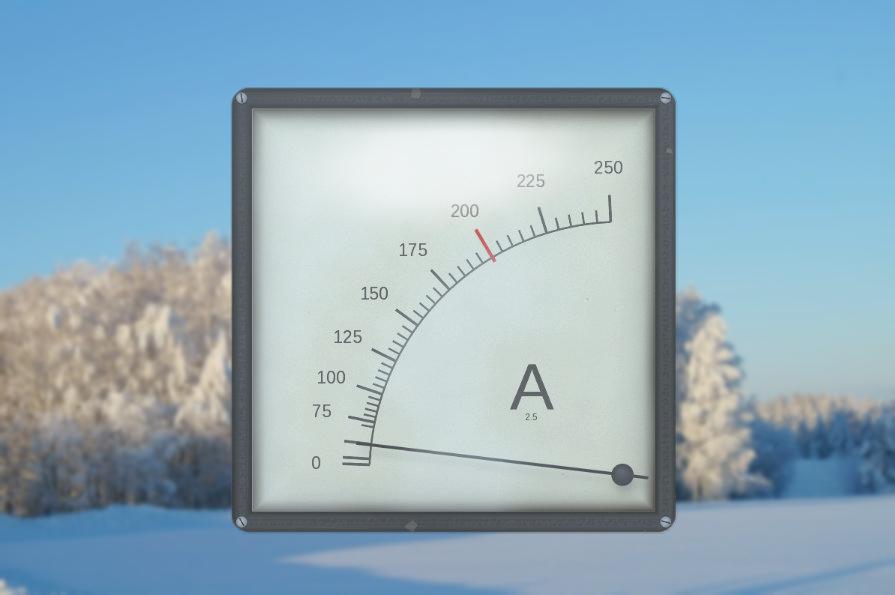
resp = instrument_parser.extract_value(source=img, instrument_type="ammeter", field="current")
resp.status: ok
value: 50 A
